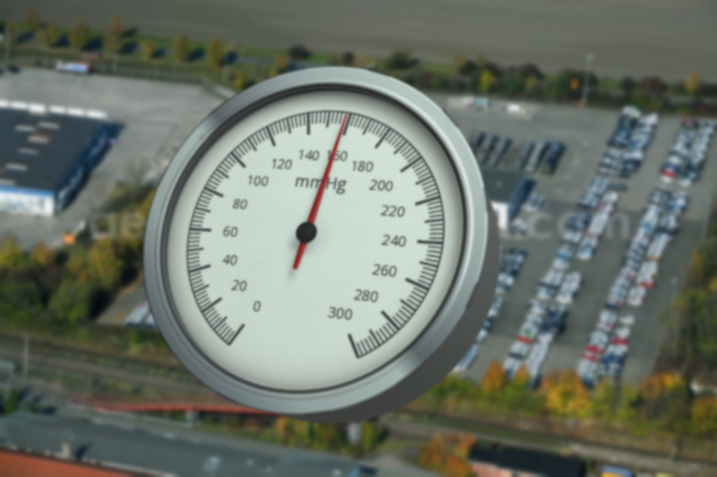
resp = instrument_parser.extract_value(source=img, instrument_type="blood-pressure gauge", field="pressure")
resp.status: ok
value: 160 mmHg
